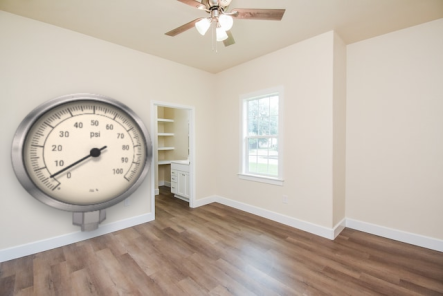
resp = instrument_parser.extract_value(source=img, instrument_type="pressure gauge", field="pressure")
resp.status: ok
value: 5 psi
